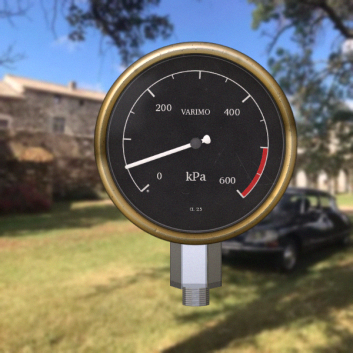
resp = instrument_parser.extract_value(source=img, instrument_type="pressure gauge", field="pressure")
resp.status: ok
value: 50 kPa
